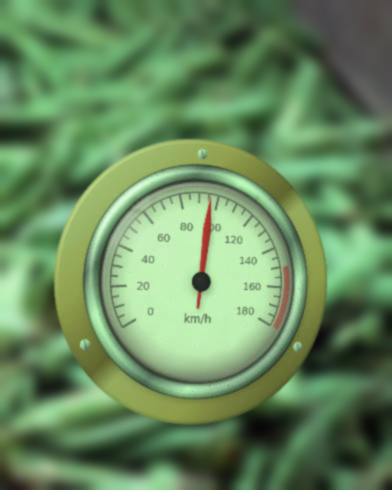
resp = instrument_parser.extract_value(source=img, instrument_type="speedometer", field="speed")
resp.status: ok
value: 95 km/h
